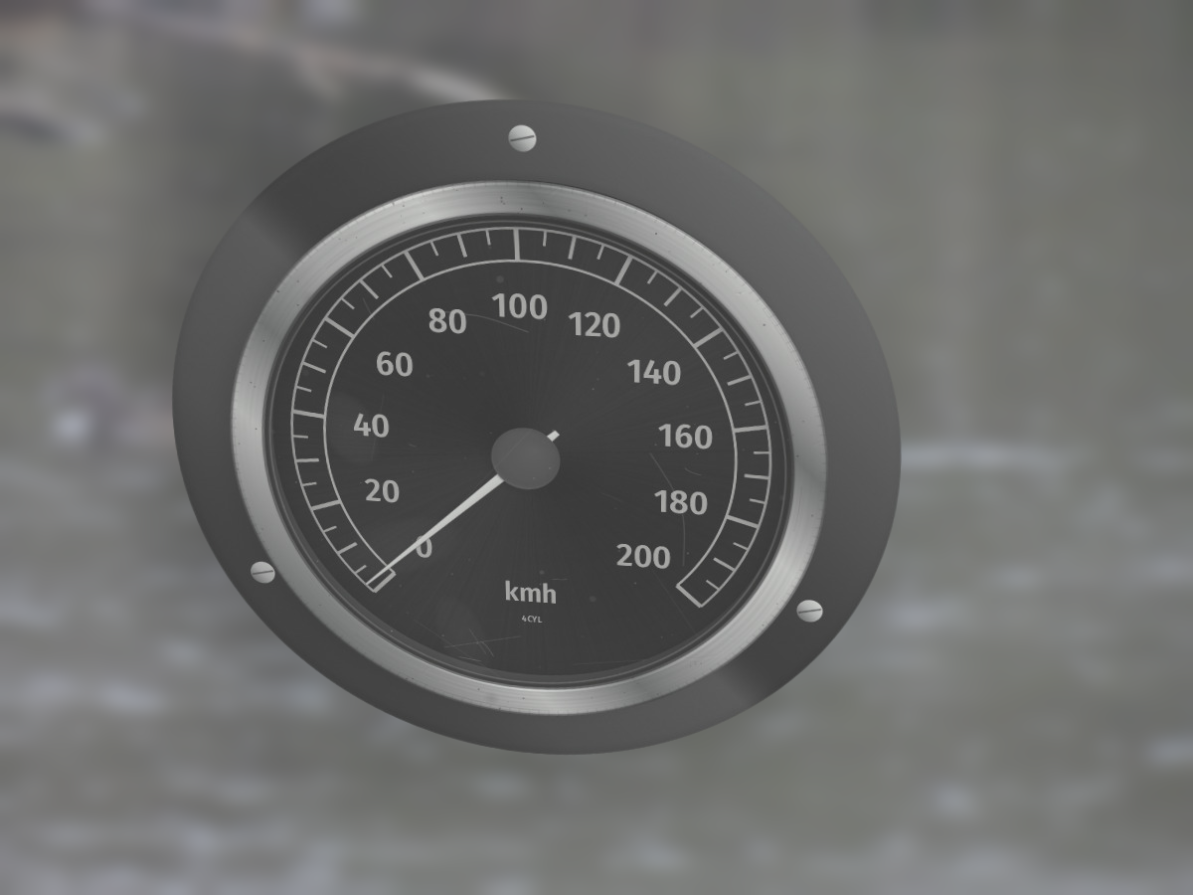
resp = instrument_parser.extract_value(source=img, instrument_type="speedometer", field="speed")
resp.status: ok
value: 2.5 km/h
